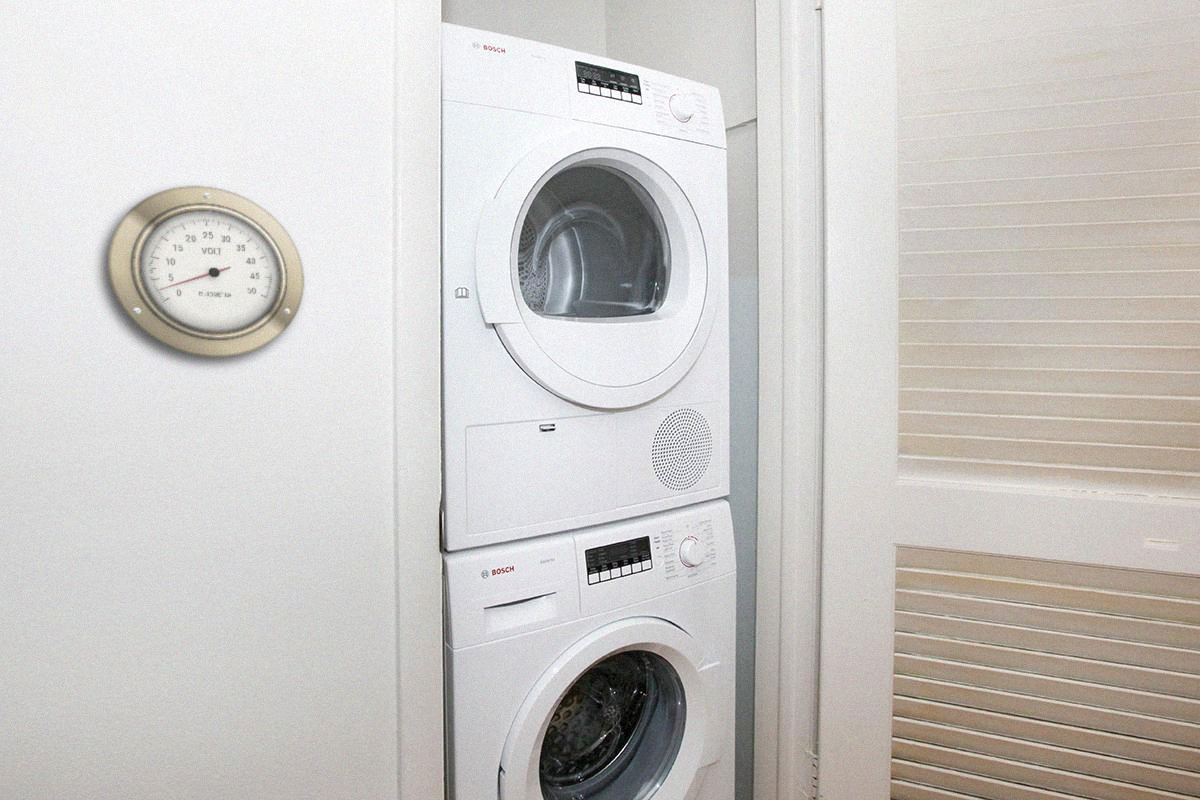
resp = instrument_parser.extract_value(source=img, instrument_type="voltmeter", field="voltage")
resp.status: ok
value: 2.5 V
